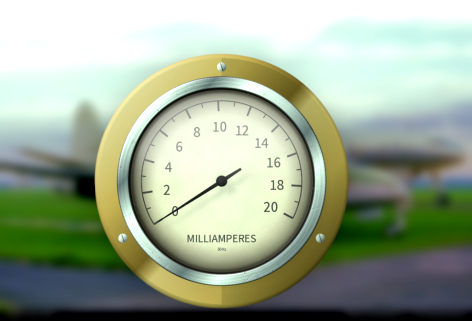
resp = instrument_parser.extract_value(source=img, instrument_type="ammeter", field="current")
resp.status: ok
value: 0 mA
